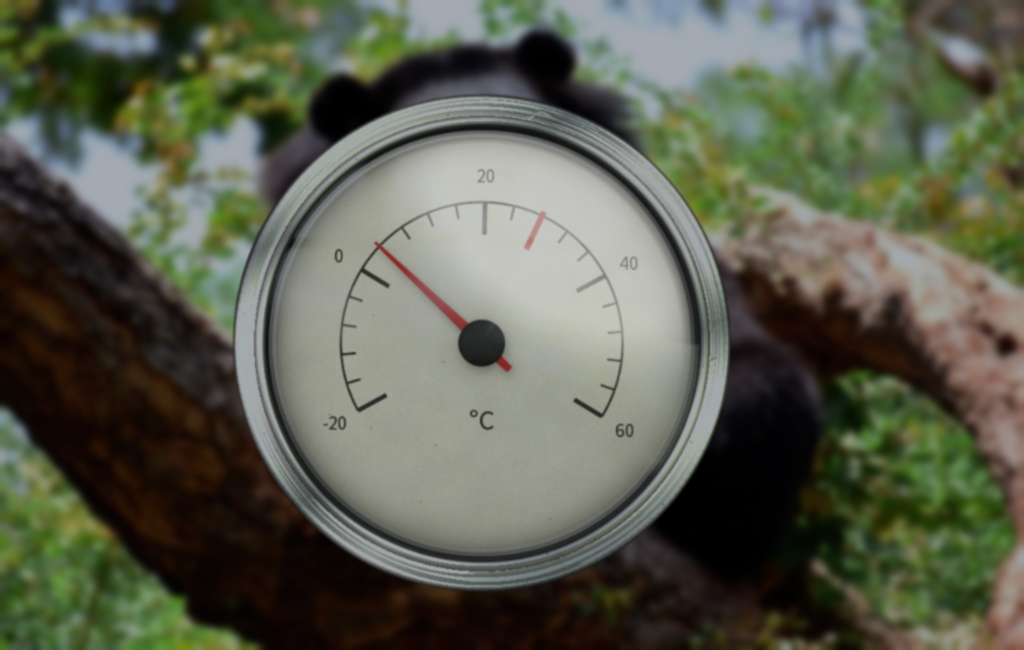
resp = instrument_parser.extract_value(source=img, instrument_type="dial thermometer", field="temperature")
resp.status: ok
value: 4 °C
